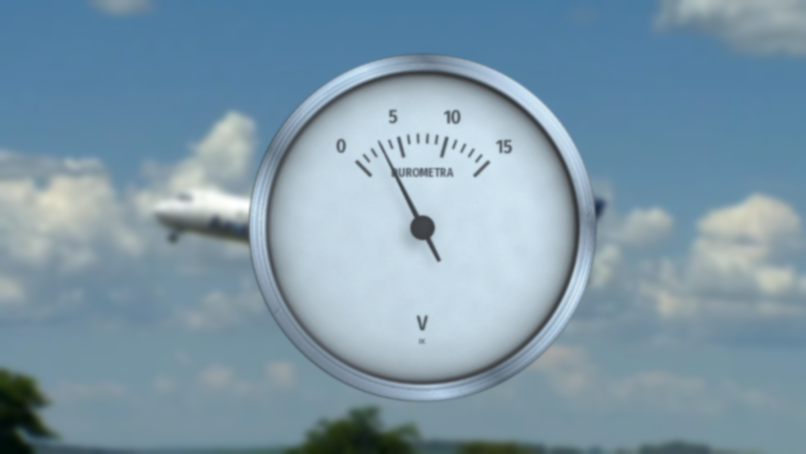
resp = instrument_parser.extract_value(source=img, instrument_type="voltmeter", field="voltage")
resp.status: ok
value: 3 V
